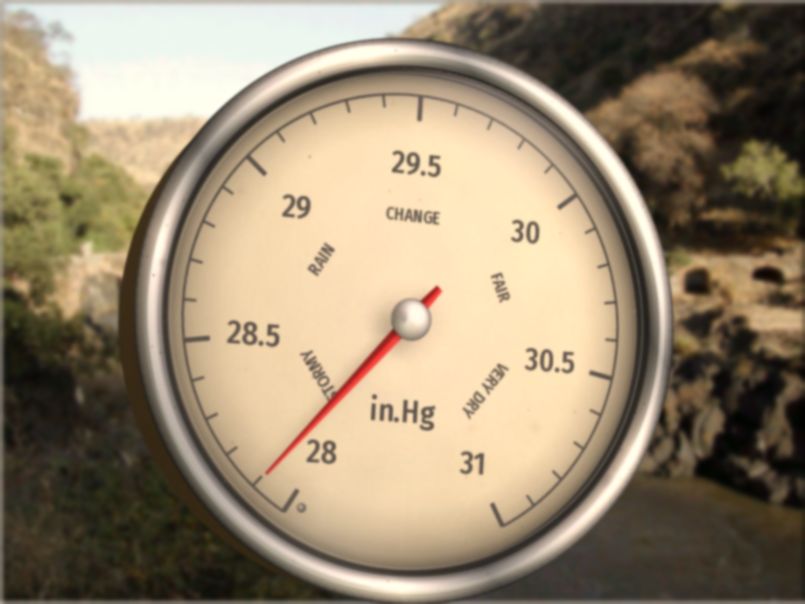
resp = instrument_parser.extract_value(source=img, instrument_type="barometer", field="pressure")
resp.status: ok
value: 28.1 inHg
